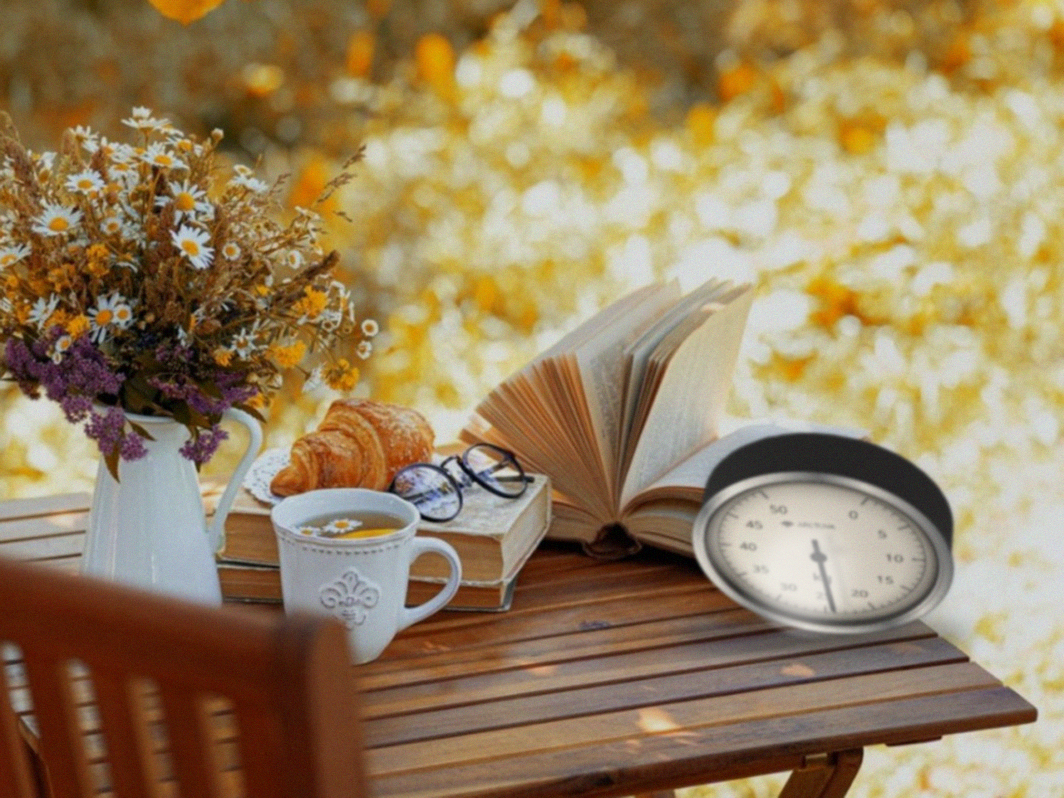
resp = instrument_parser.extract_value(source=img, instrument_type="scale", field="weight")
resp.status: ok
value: 24 kg
